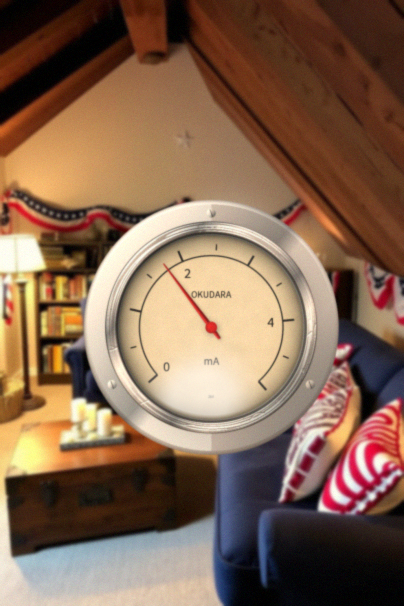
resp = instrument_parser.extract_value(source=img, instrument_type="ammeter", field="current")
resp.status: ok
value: 1.75 mA
